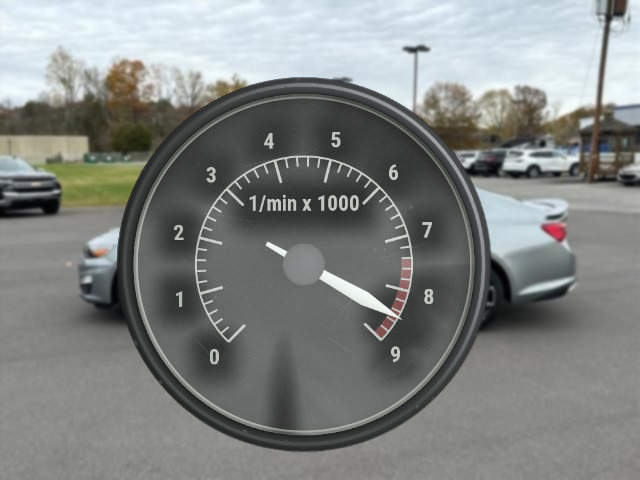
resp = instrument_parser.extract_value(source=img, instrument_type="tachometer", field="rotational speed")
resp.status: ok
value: 8500 rpm
